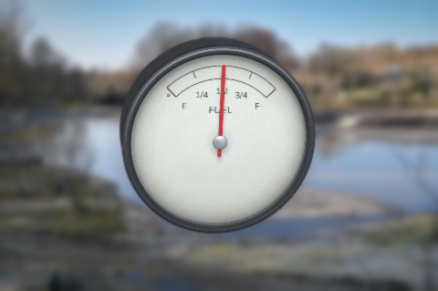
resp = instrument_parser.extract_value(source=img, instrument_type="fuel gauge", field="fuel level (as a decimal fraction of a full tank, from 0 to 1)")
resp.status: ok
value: 0.5
